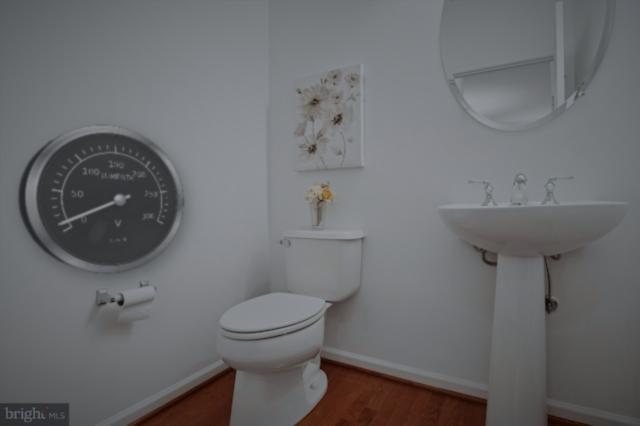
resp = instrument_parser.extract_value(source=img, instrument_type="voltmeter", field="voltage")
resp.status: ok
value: 10 V
